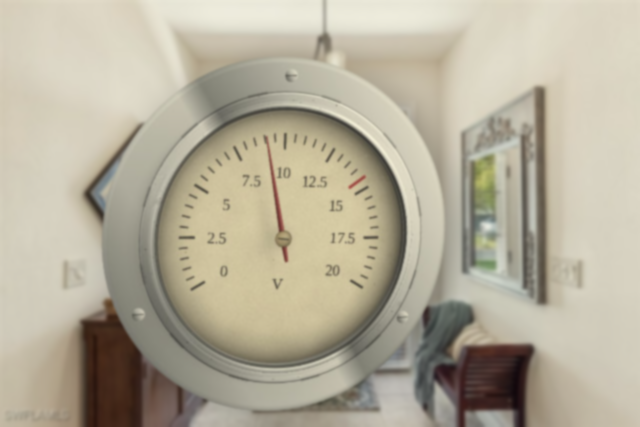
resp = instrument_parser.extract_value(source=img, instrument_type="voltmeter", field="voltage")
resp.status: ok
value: 9 V
